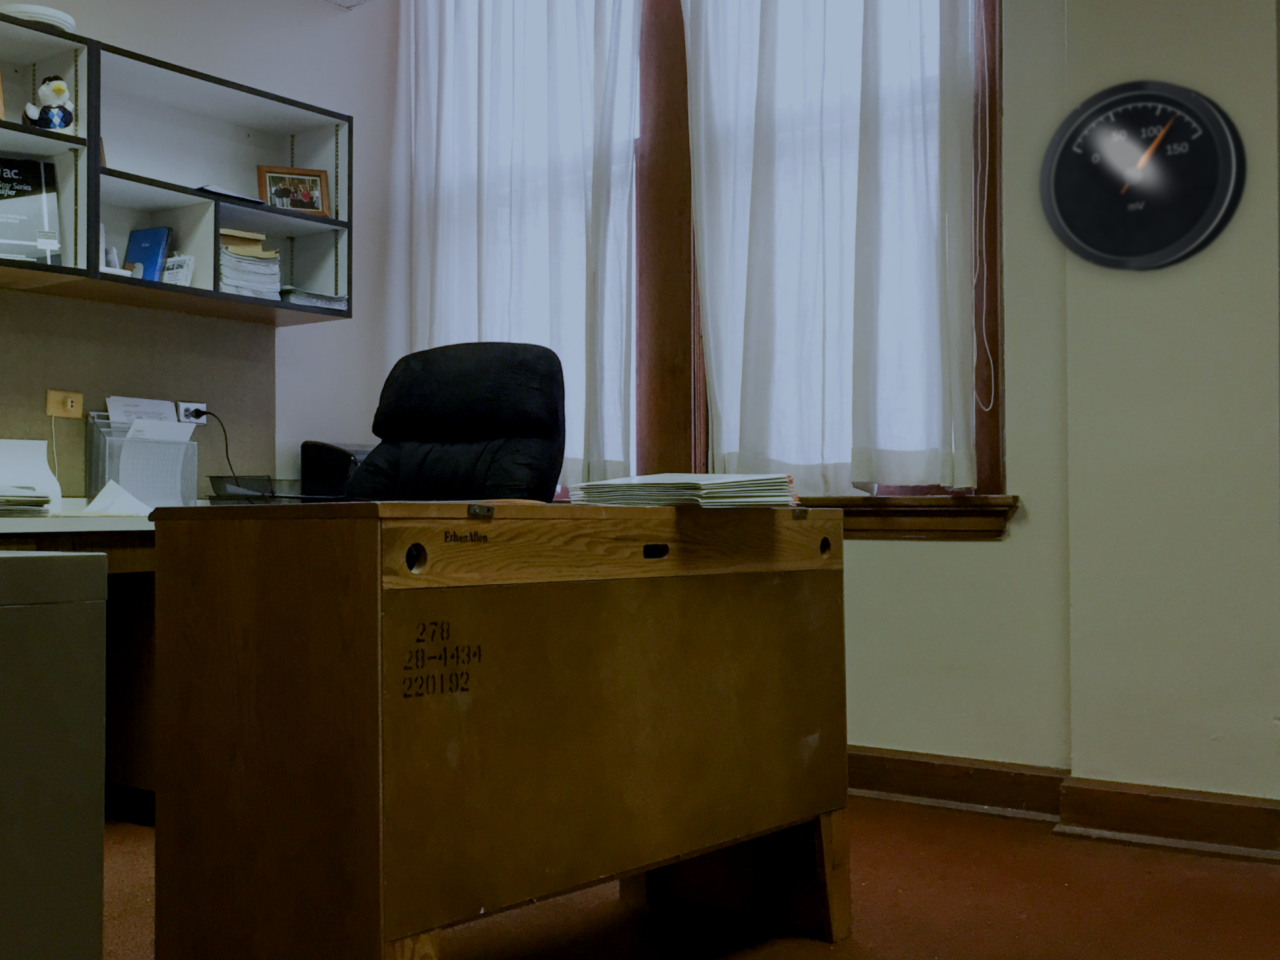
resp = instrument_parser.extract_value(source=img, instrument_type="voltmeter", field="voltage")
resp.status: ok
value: 120 mV
